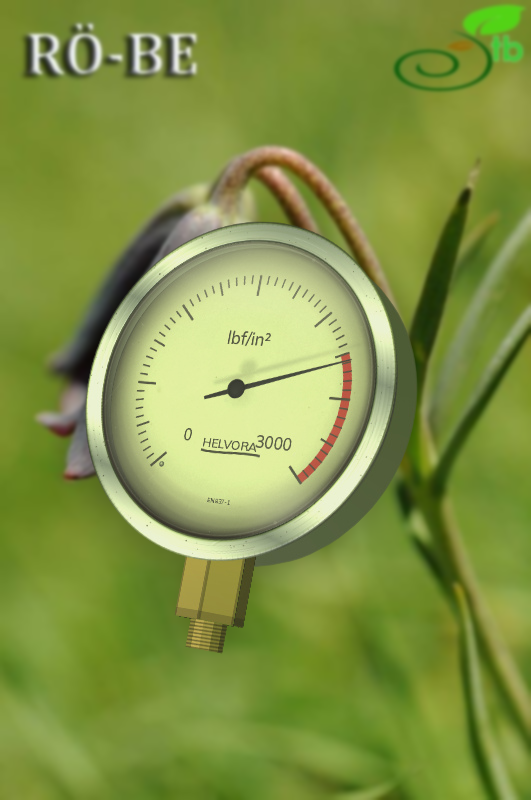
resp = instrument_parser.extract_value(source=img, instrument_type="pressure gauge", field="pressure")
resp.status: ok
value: 2300 psi
